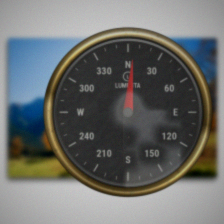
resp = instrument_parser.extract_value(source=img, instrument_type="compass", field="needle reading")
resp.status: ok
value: 5 °
